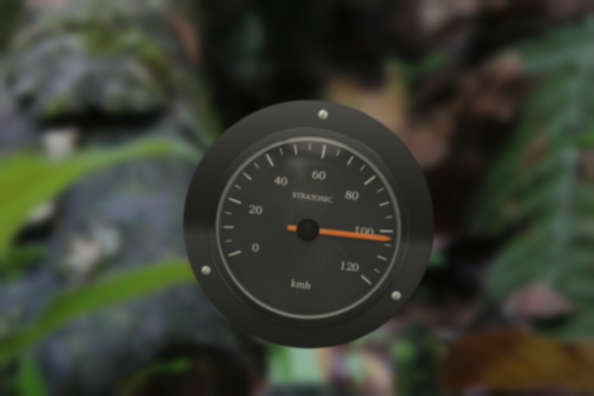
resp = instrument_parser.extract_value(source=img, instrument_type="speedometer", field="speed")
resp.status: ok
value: 102.5 km/h
